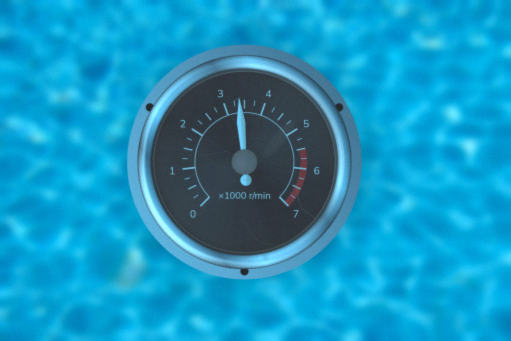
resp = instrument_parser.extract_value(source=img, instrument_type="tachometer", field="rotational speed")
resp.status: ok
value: 3375 rpm
